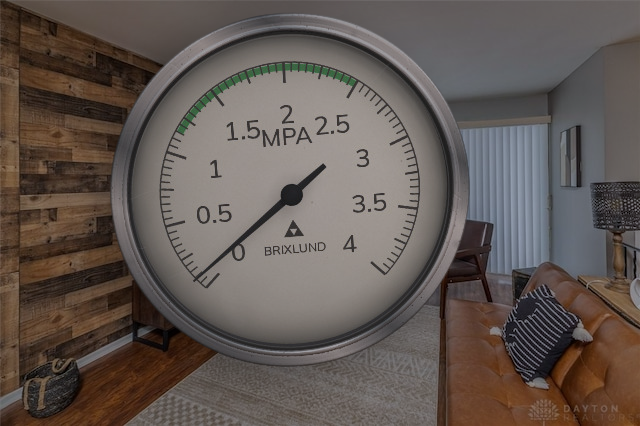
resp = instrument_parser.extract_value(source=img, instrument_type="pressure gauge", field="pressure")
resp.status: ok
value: 0.1 MPa
